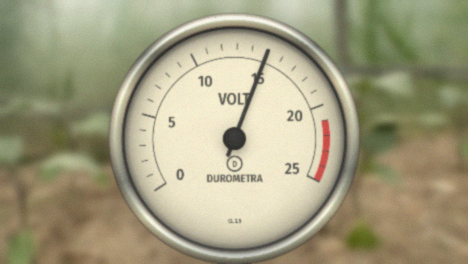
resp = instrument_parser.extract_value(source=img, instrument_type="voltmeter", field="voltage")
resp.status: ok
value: 15 V
